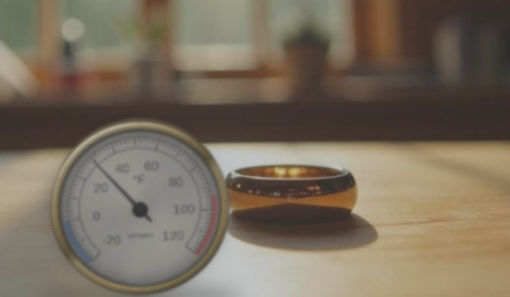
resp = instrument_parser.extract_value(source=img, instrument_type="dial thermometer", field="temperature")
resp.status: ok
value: 30 °F
